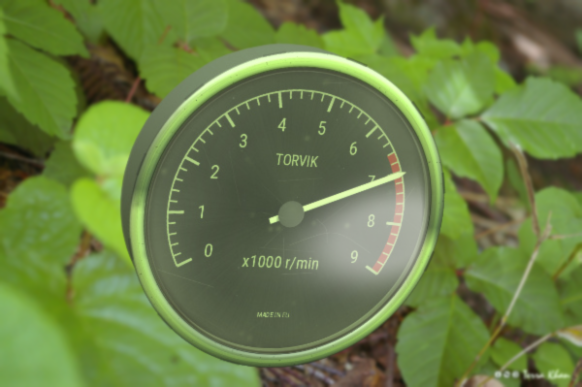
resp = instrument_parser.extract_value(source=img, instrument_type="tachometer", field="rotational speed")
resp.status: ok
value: 7000 rpm
